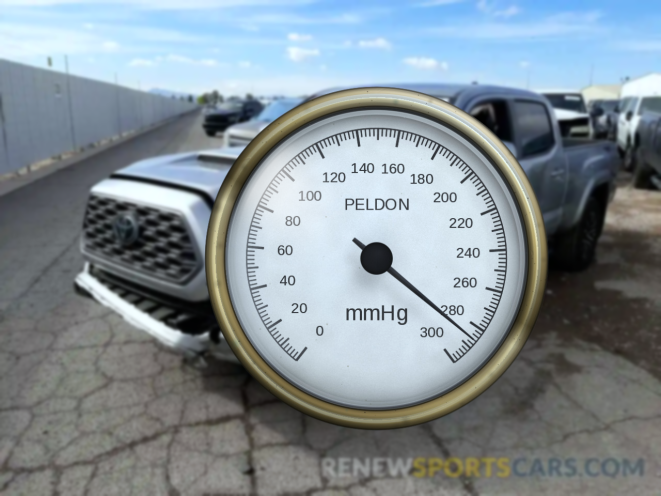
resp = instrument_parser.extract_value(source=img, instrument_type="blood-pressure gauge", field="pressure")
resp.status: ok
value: 286 mmHg
